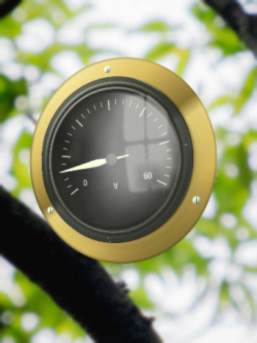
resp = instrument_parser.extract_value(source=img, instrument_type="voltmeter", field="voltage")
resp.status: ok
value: 6 V
